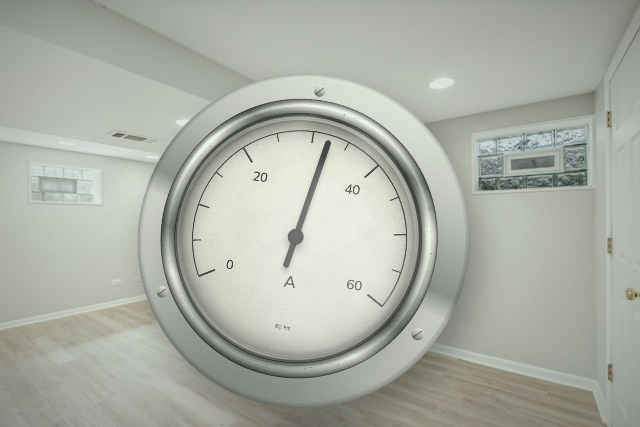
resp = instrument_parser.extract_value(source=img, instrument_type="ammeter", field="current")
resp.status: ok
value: 32.5 A
